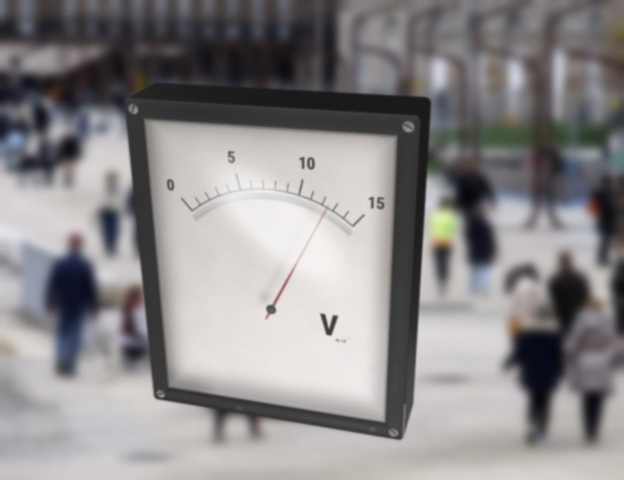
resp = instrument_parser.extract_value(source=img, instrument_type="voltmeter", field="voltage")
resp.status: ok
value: 12.5 V
